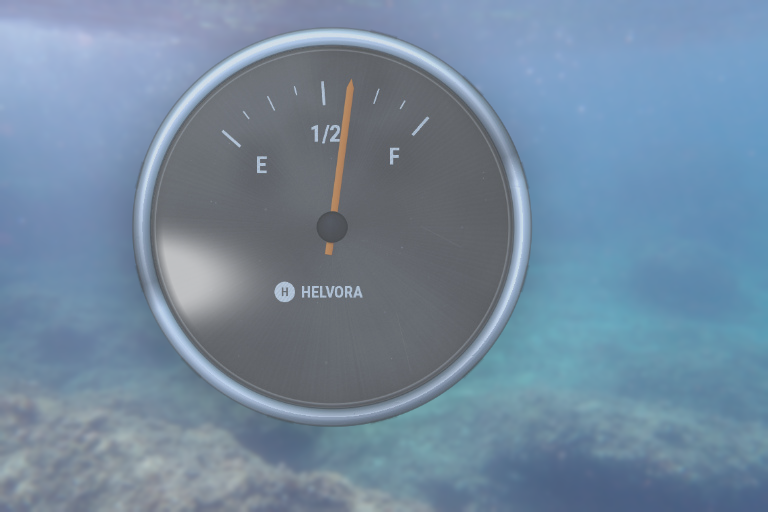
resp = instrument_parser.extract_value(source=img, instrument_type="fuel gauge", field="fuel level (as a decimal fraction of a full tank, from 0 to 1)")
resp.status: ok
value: 0.625
